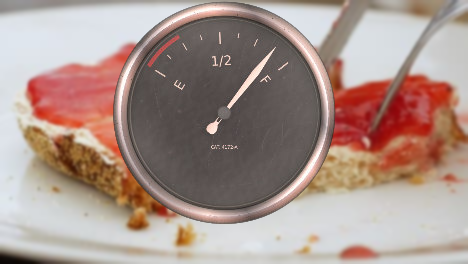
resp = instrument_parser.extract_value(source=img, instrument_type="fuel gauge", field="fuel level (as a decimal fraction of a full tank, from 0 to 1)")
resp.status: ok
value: 0.875
